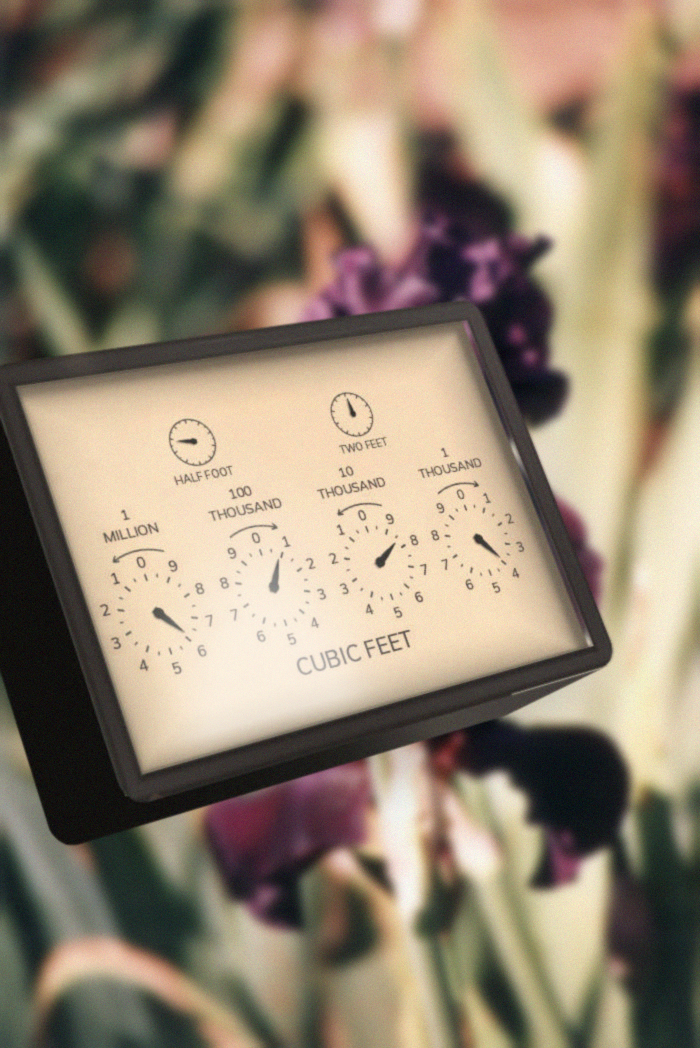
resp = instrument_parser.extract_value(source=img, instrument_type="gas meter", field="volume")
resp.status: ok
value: 608400 ft³
